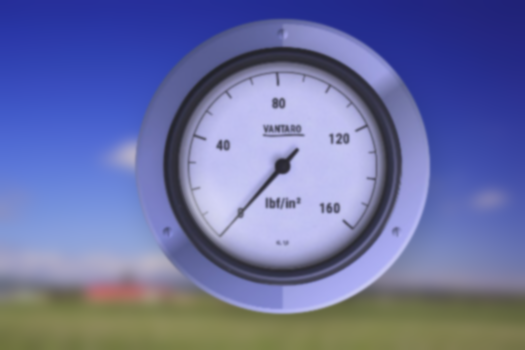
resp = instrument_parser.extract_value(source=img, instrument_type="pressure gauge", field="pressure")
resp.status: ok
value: 0 psi
